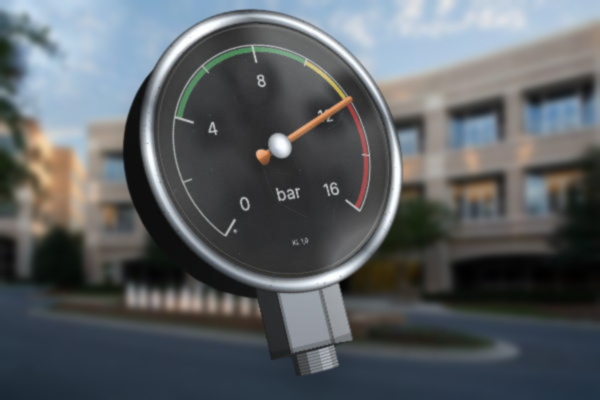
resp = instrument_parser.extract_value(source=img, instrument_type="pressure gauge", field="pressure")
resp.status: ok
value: 12 bar
